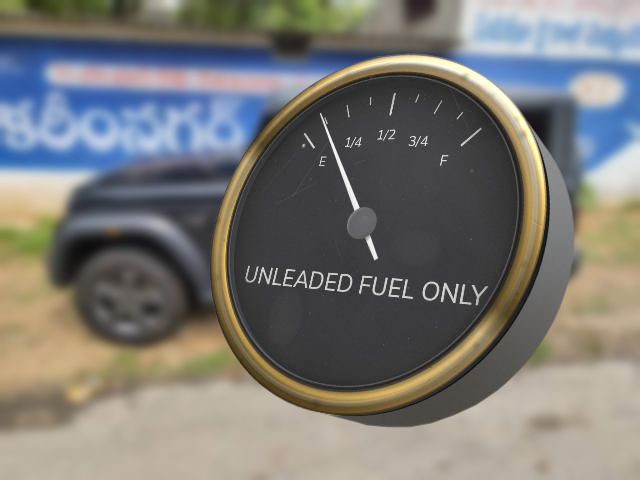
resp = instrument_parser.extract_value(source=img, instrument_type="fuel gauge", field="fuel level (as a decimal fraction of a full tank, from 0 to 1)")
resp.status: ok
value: 0.125
